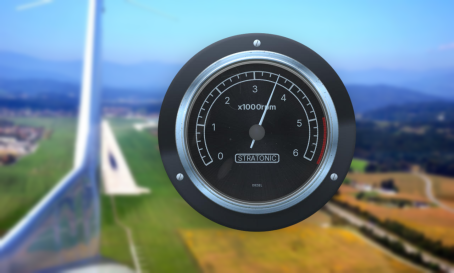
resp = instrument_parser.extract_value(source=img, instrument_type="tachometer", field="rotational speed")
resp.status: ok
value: 3600 rpm
